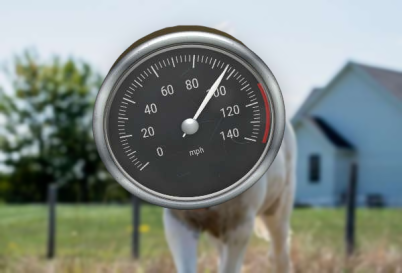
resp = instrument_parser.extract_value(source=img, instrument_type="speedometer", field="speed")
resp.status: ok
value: 96 mph
